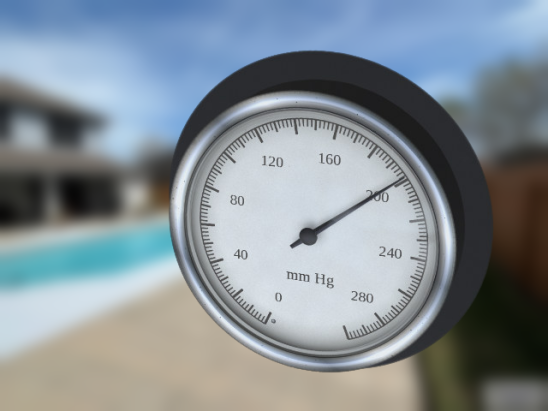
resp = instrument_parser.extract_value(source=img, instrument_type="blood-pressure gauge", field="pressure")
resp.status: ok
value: 198 mmHg
